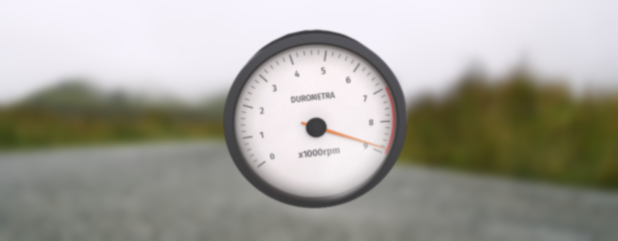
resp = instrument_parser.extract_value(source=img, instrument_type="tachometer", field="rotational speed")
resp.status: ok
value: 8800 rpm
